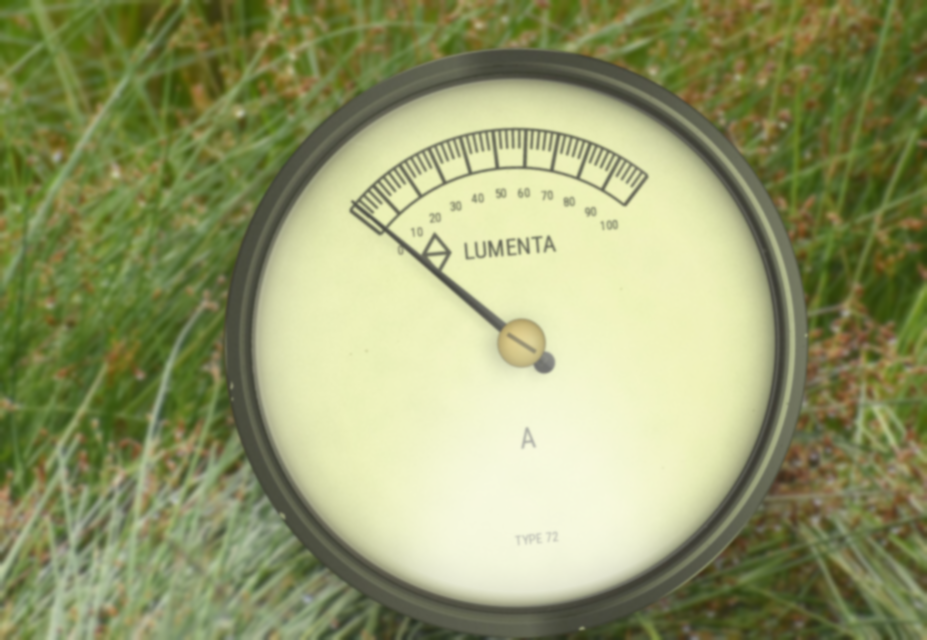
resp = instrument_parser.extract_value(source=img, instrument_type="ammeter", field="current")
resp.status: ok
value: 2 A
